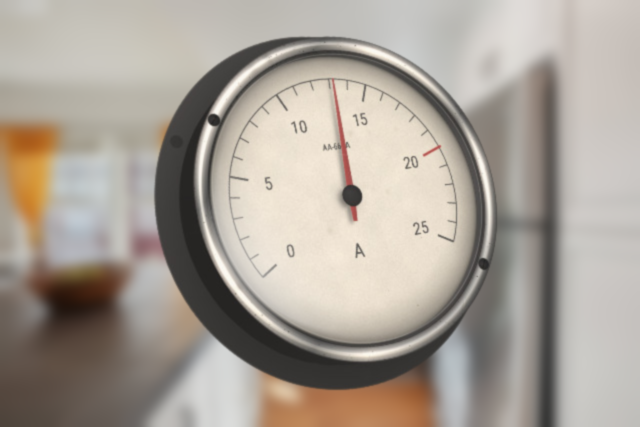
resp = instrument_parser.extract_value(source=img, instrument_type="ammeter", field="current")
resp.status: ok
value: 13 A
